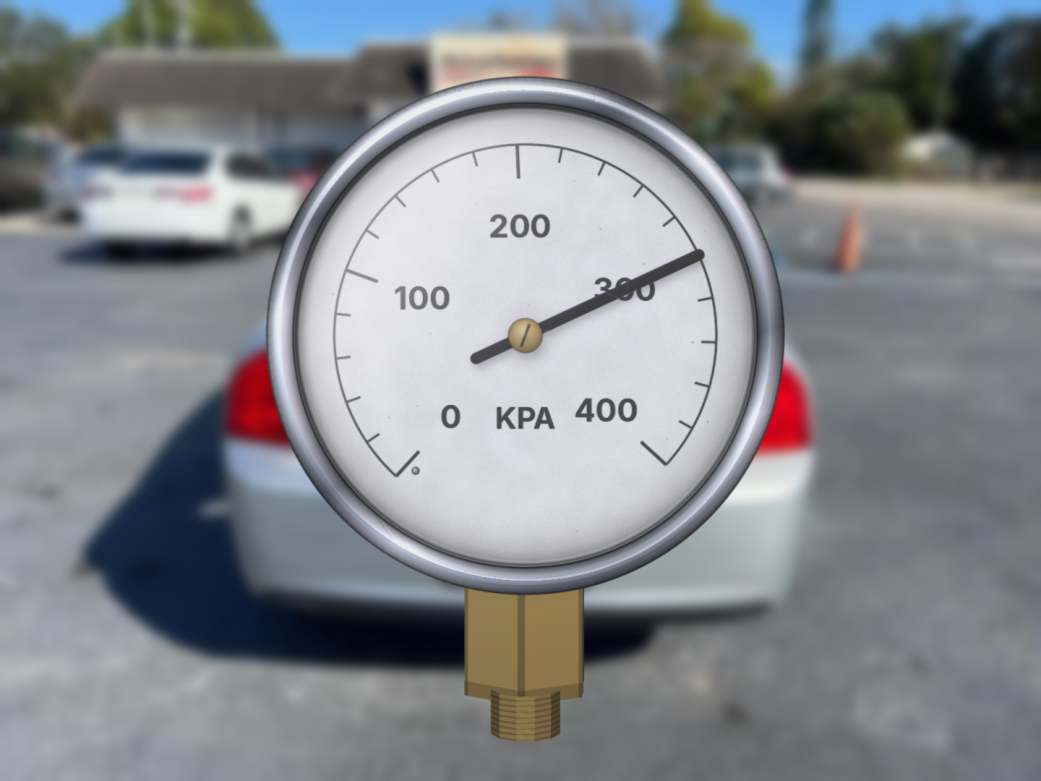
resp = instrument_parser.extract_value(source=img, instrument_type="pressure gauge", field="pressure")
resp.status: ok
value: 300 kPa
